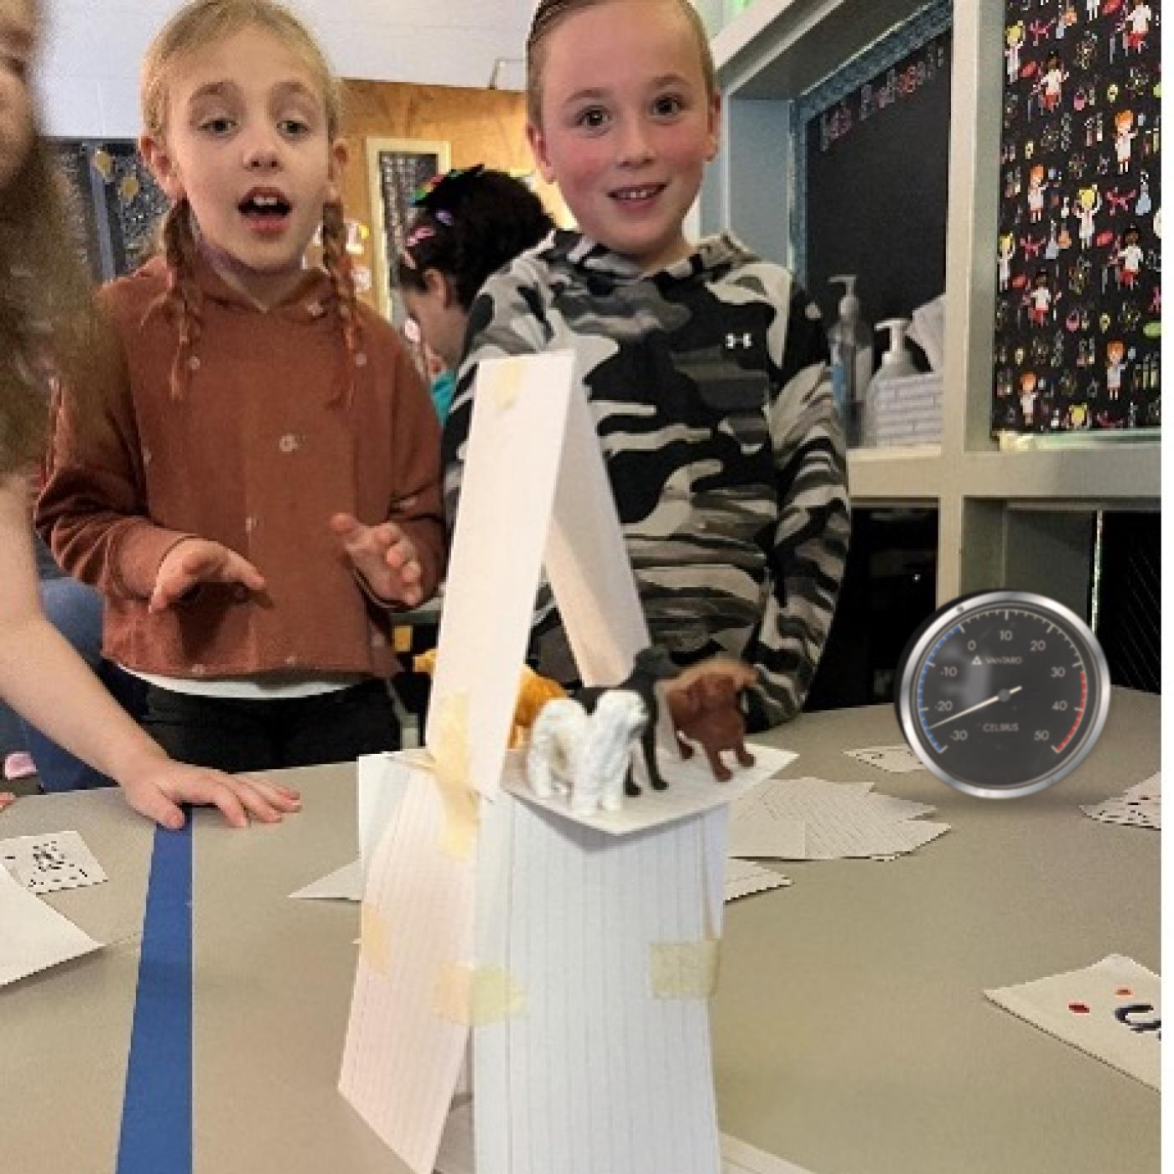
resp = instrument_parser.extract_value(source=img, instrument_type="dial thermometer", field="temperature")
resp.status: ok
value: -24 °C
